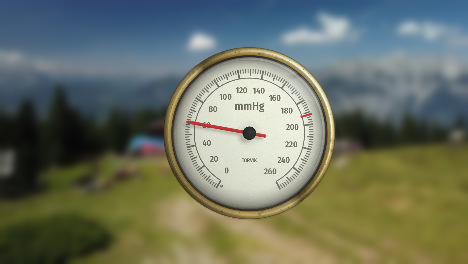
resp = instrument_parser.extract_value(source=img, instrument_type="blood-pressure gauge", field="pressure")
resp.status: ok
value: 60 mmHg
